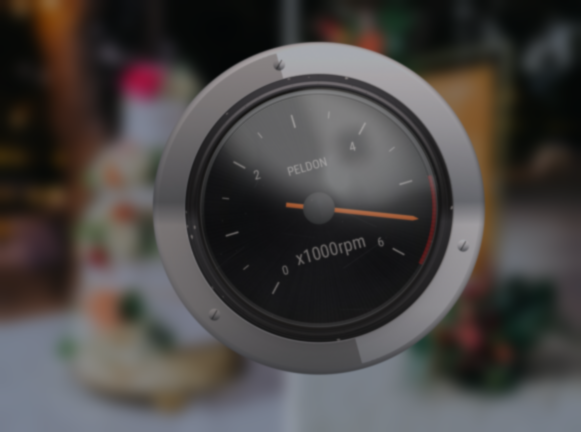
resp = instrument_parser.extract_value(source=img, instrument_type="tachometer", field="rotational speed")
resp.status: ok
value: 5500 rpm
